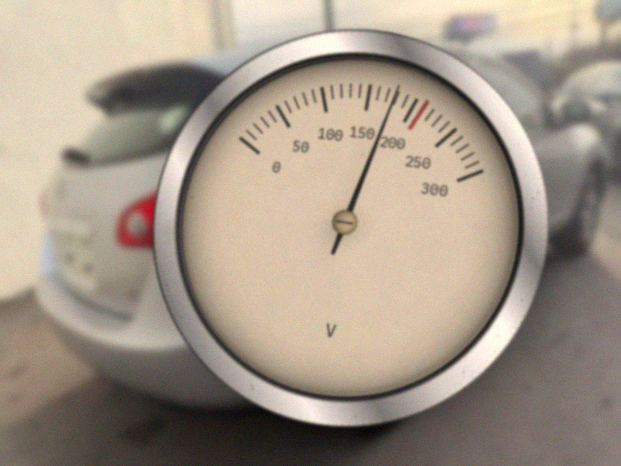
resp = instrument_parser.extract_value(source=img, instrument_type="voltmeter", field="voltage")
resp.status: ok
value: 180 V
